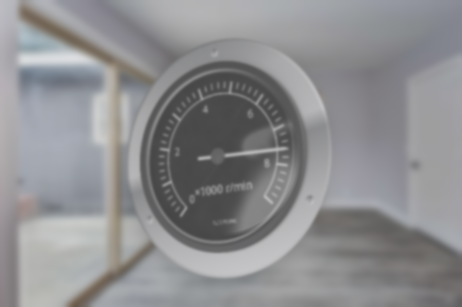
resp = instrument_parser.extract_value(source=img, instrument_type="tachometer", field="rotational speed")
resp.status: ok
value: 7600 rpm
